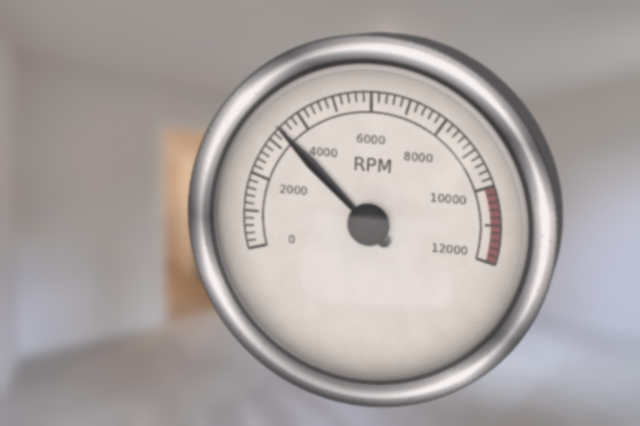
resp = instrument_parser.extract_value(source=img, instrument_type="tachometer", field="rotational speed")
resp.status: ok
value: 3400 rpm
